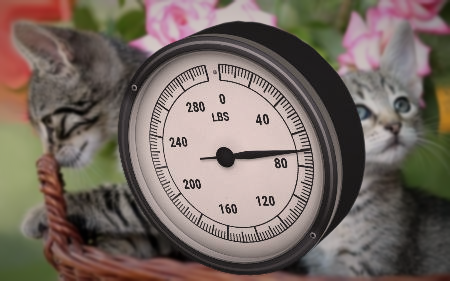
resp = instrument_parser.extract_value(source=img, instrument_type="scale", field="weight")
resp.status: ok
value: 70 lb
